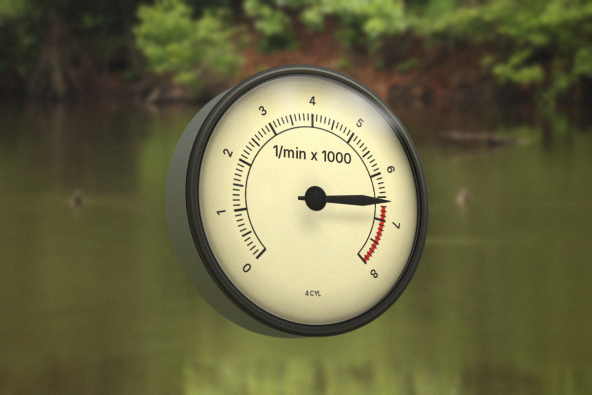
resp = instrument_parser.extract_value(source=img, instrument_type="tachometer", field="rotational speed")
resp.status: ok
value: 6600 rpm
